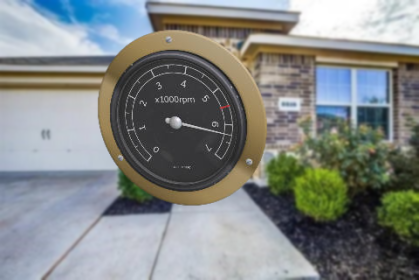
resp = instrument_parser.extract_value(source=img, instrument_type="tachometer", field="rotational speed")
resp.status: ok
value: 6250 rpm
